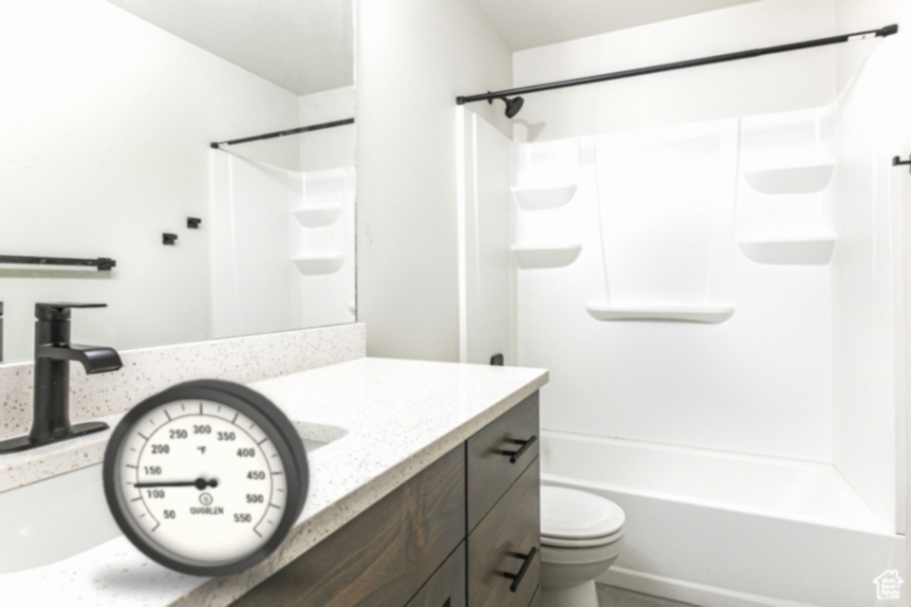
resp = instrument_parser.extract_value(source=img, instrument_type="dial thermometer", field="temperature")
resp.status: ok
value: 125 °F
